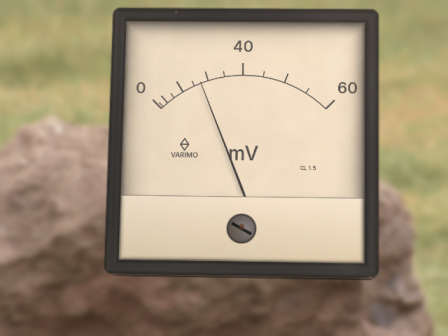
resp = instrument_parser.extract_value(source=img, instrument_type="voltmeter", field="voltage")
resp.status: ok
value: 27.5 mV
